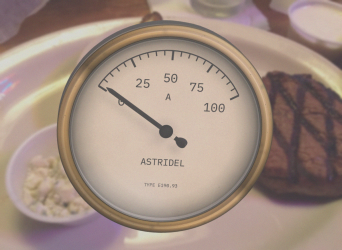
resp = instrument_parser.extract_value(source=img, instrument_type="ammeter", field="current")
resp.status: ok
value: 2.5 A
